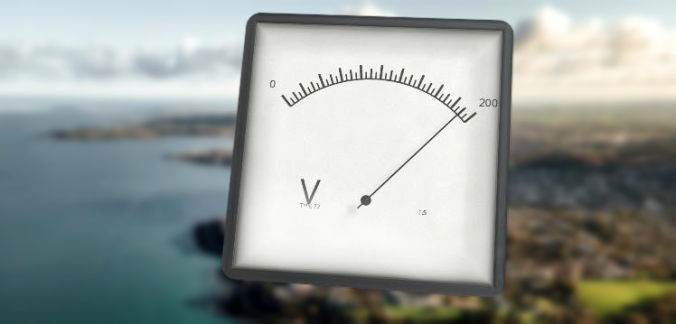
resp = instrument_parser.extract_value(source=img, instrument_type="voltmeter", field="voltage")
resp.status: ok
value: 190 V
